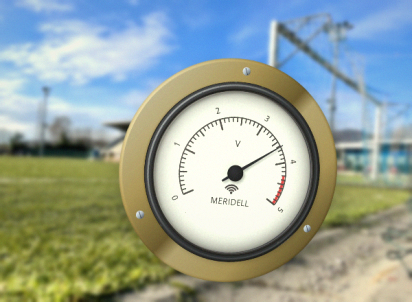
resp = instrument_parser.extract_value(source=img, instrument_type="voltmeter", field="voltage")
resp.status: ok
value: 3.6 V
